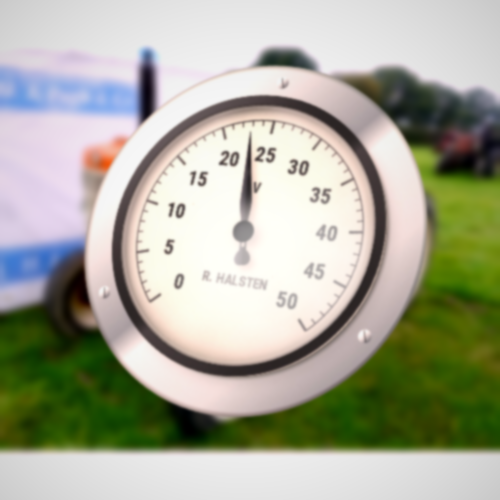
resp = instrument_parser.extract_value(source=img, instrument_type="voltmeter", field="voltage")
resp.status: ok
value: 23 V
